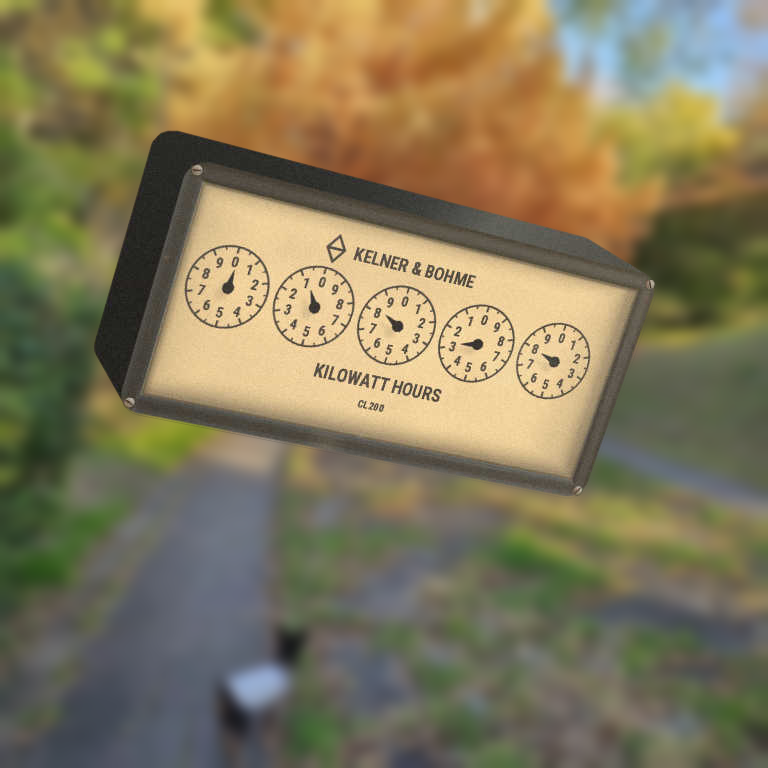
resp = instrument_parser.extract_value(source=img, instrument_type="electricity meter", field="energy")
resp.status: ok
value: 828 kWh
